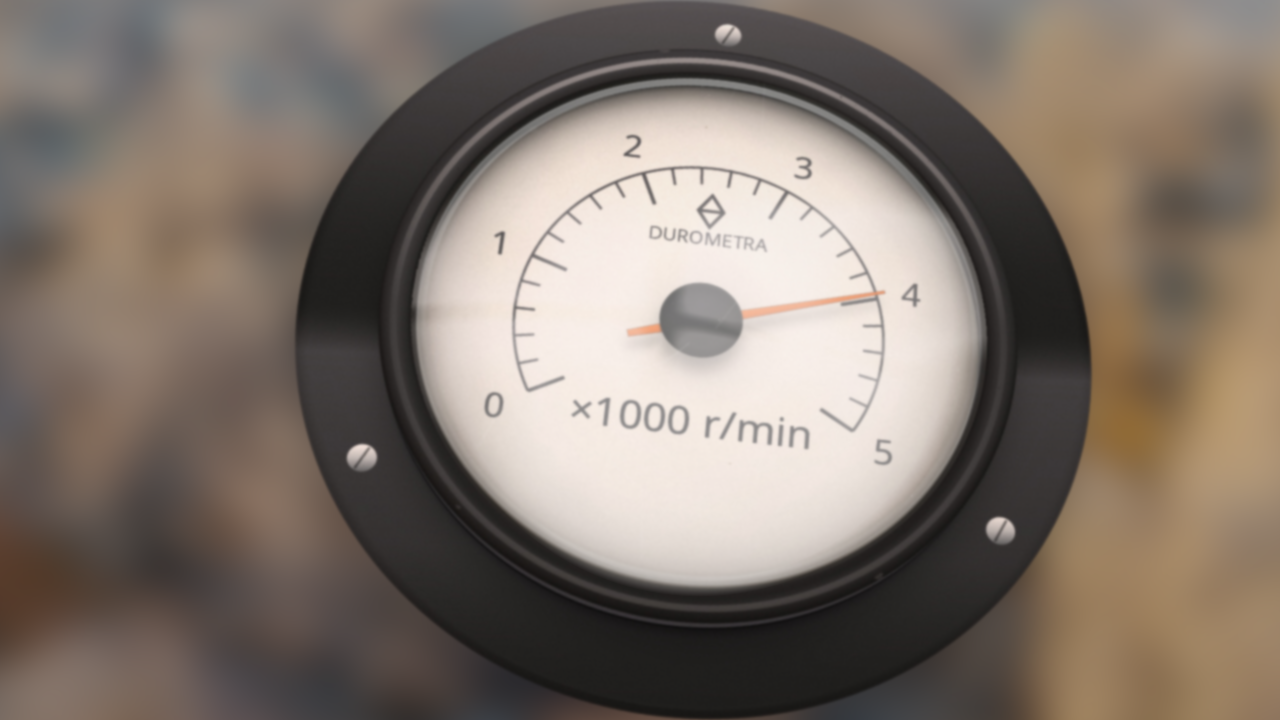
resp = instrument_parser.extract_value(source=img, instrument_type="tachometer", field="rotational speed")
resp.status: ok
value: 4000 rpm
